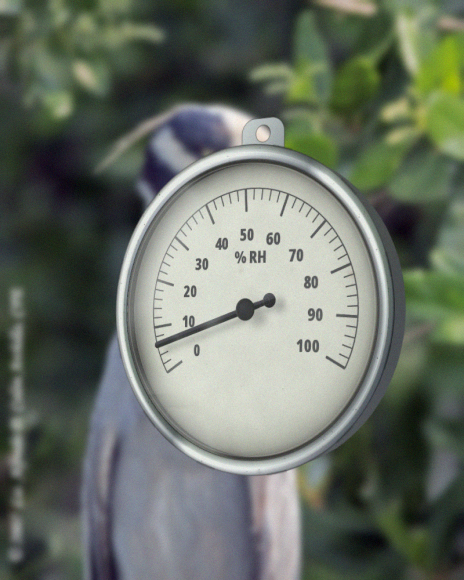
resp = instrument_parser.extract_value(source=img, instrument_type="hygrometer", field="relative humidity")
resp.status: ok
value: 6 %
